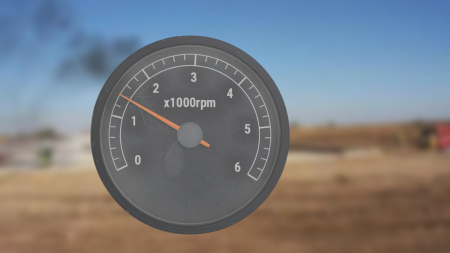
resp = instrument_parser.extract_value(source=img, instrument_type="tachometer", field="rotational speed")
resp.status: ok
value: 1400 rpm
